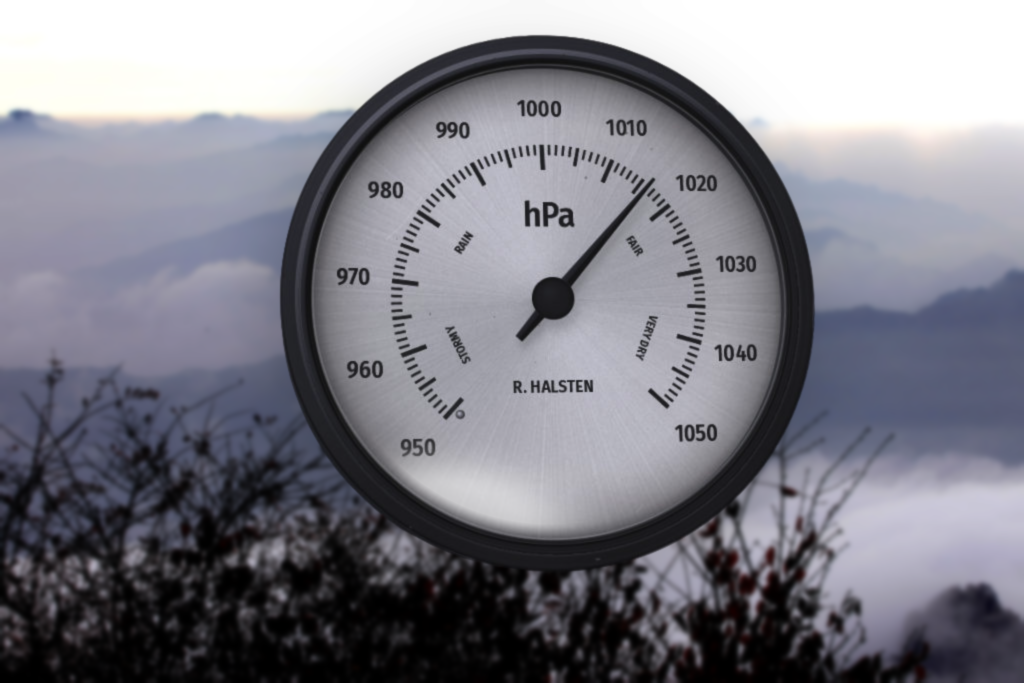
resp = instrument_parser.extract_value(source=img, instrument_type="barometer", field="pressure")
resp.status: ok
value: 1016 hPa
